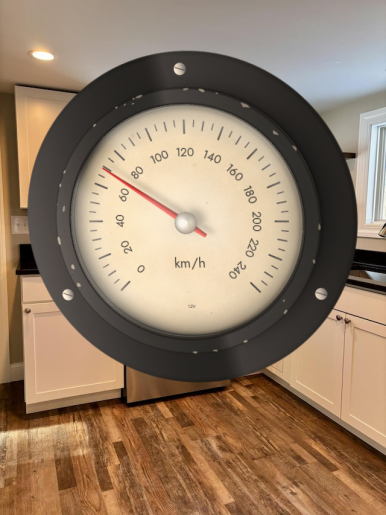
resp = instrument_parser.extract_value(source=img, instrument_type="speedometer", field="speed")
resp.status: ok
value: 70 km/h
